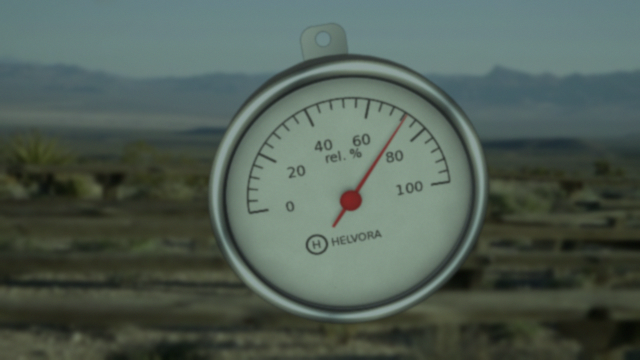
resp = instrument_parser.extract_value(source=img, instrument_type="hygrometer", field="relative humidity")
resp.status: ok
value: 72 %
